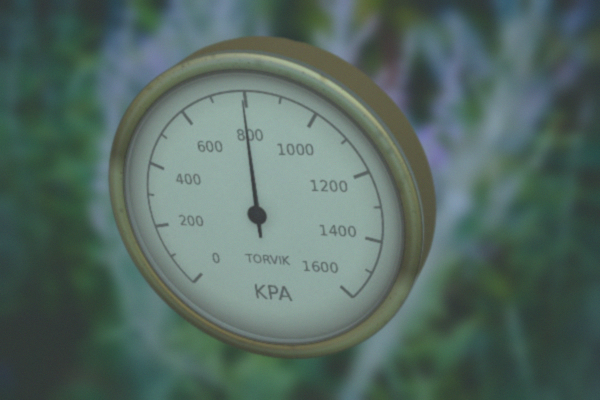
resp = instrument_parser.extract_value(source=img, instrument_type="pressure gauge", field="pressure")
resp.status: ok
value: 800 kPa
